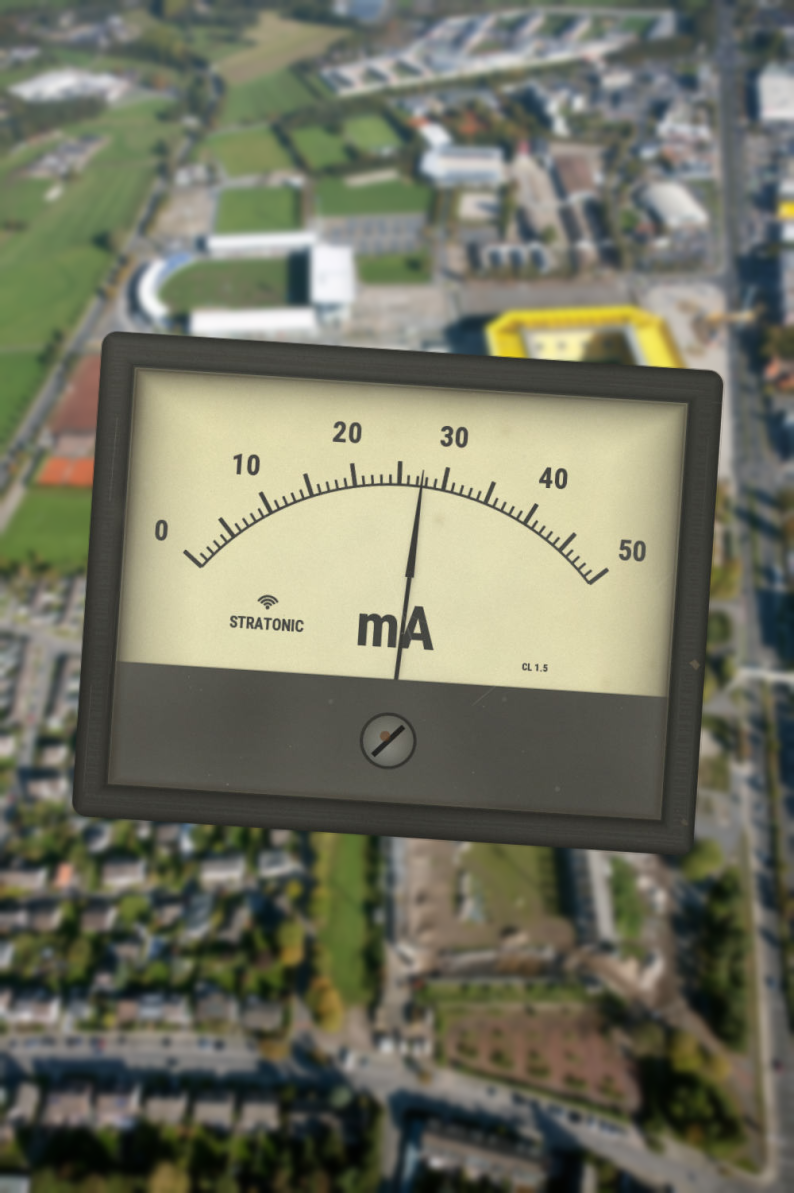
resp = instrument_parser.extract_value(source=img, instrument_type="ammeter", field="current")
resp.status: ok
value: 27.5 mA
